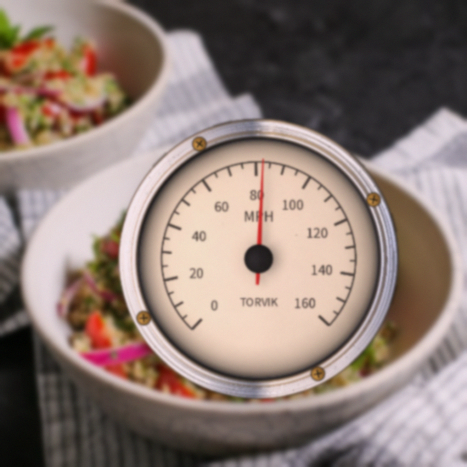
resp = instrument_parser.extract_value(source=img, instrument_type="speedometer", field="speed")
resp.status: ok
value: 82.5 mph
